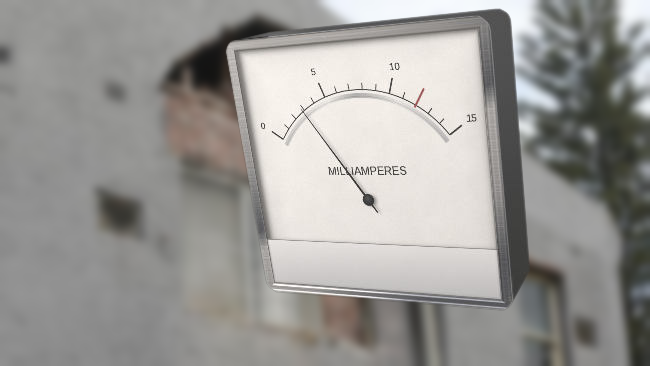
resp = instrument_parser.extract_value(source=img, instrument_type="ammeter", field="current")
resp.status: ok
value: 3 mA
